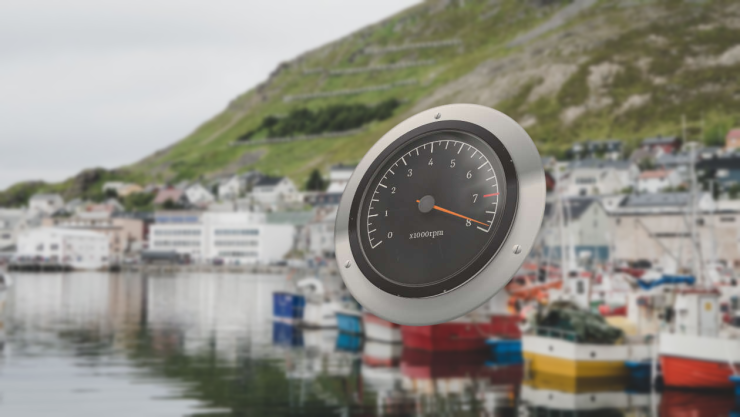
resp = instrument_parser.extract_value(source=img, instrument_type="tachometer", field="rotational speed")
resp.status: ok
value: 7875 rpm
